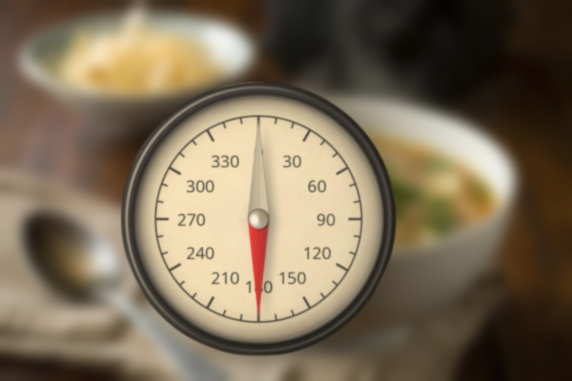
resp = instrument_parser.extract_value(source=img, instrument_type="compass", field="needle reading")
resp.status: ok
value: 180 °
